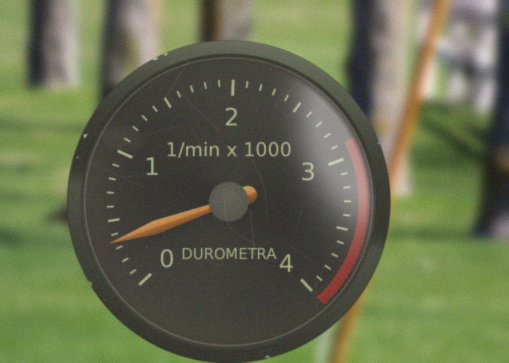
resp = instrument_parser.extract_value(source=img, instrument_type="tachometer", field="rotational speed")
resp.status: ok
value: 350 rpm
